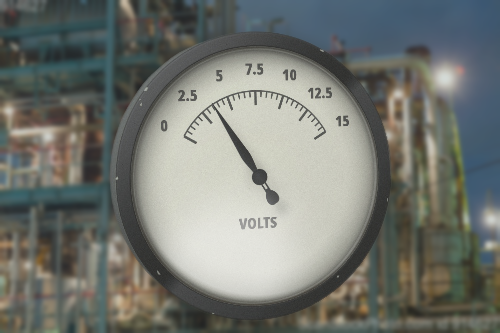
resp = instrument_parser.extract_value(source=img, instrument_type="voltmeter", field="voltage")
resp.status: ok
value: 3.5 V
